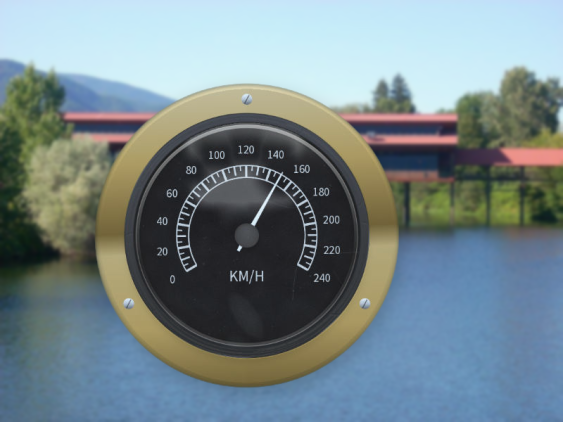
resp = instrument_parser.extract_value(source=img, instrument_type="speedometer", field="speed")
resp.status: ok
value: 150 km/h
